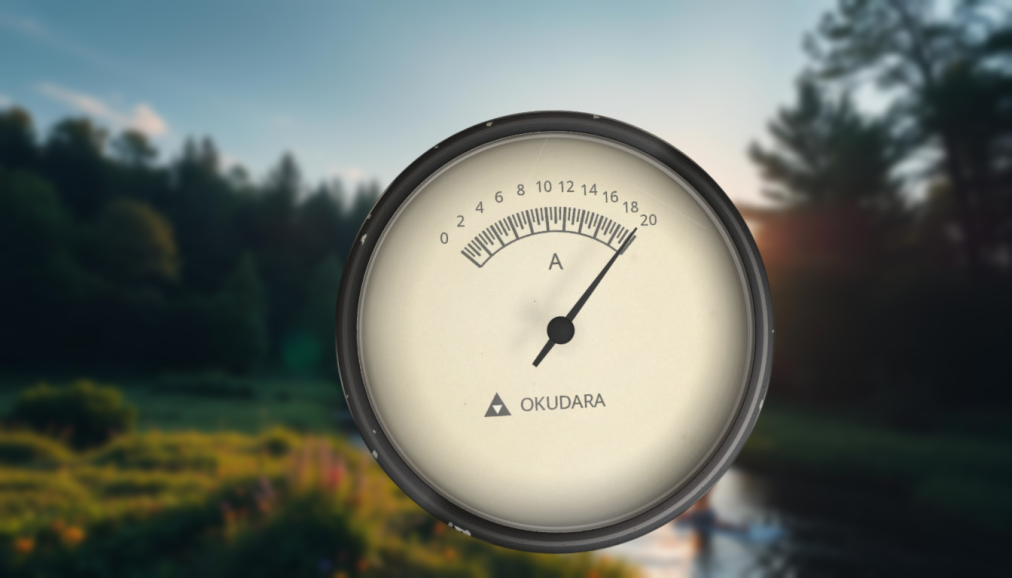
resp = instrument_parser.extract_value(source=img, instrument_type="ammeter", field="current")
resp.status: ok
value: 19.5 A
